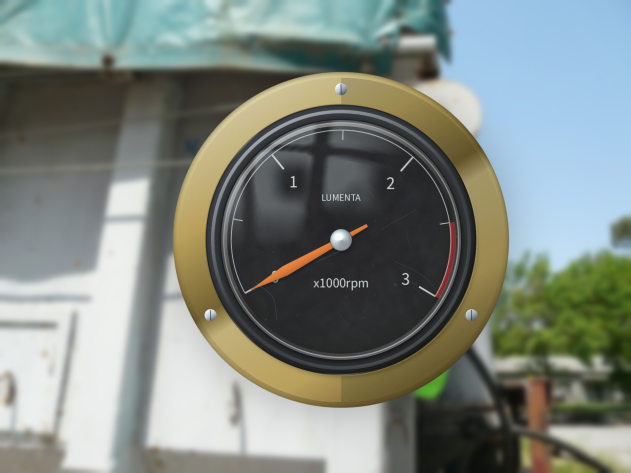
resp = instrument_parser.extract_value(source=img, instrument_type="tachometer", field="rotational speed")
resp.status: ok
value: 0 rpm
